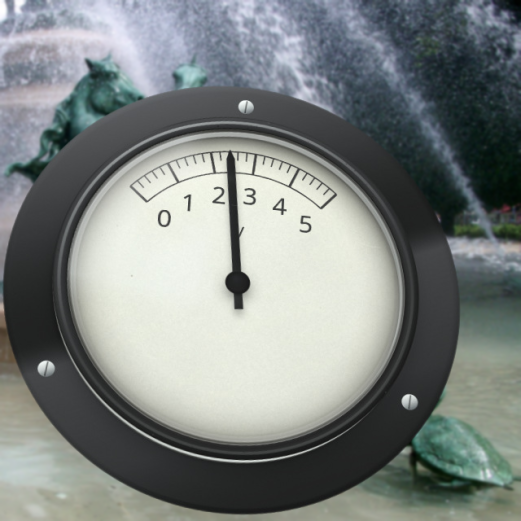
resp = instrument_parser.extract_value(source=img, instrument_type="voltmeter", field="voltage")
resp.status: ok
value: 2.4 V
